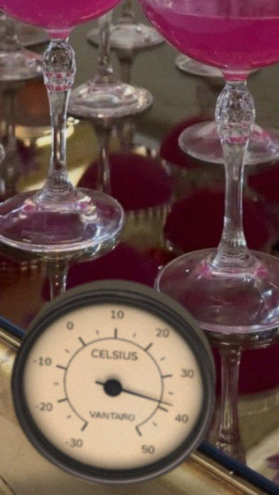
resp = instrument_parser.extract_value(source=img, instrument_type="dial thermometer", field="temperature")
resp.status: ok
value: 37.5 °C
